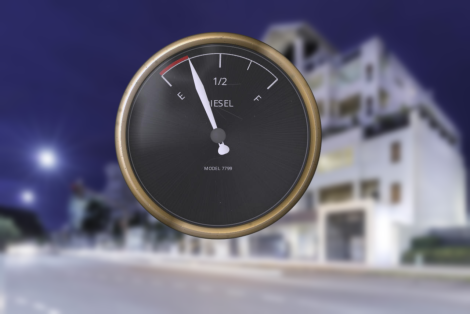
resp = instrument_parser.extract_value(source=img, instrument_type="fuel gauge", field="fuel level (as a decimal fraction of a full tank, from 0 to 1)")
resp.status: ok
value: 0.25
